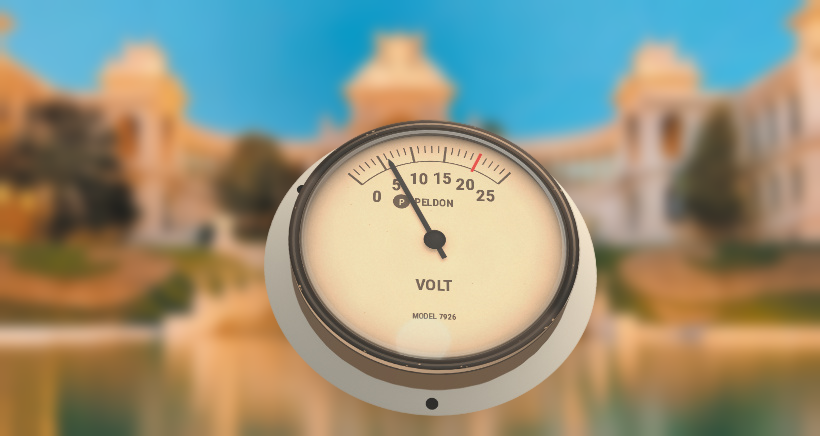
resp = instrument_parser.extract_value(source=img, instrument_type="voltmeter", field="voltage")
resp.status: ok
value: 6 V
